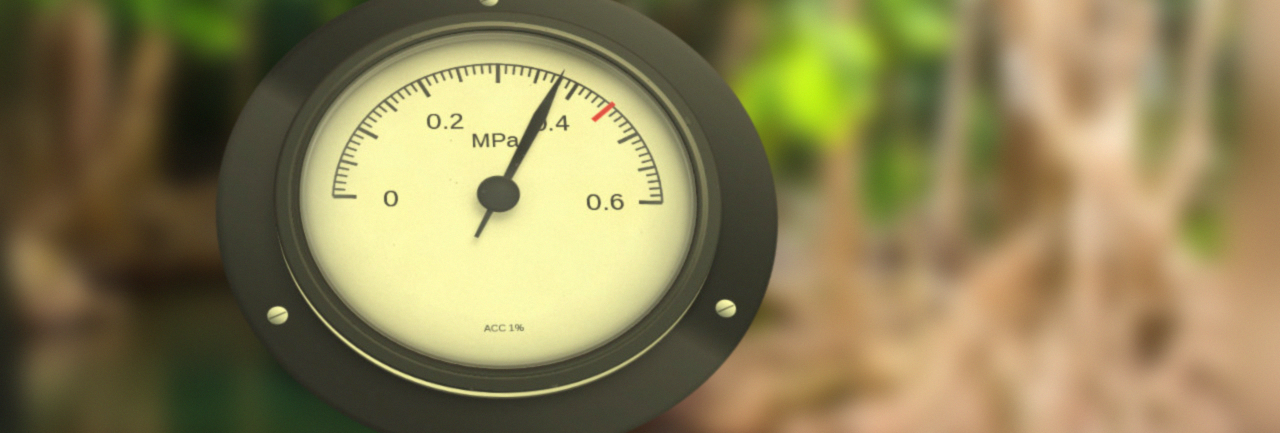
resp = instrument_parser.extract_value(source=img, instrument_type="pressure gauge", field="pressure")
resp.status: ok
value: 0.38 MPa
